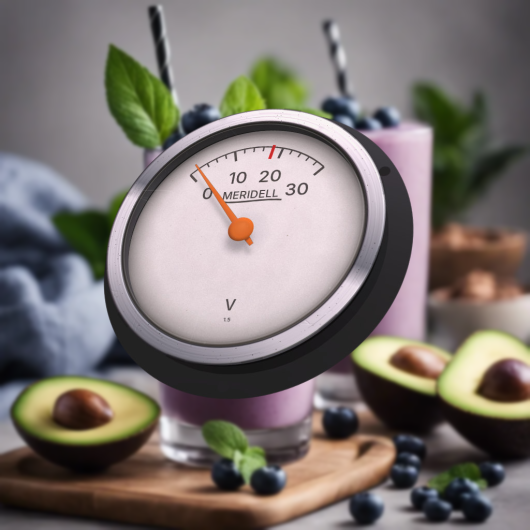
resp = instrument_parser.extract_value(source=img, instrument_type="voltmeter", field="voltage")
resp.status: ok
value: 2 V
